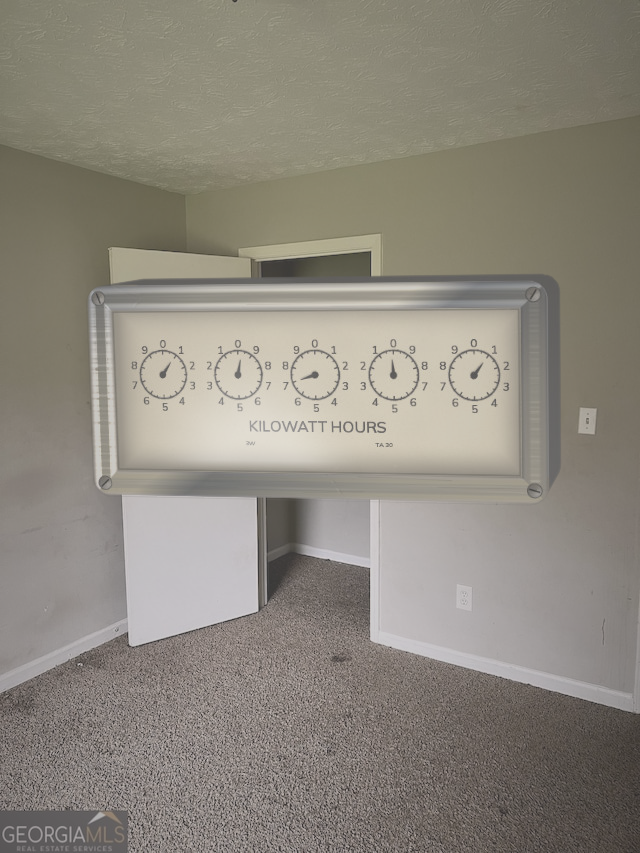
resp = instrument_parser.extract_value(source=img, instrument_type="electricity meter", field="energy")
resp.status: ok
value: 9701 kWh
